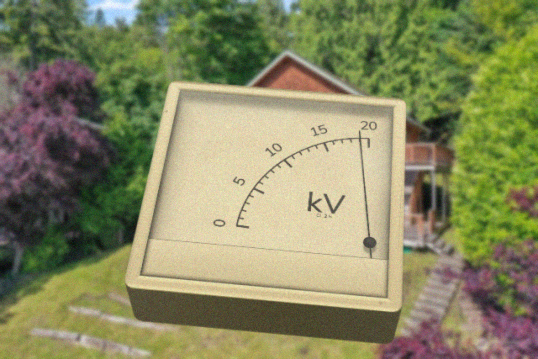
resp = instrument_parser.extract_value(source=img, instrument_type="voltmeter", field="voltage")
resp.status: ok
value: 19 kV
